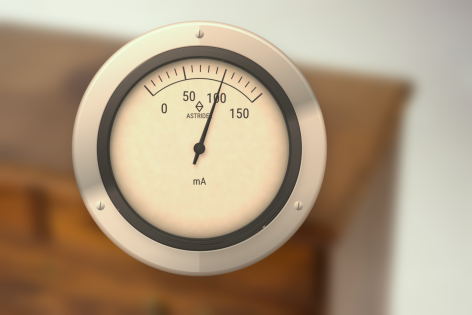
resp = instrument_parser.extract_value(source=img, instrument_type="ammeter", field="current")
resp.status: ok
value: 100 mA
